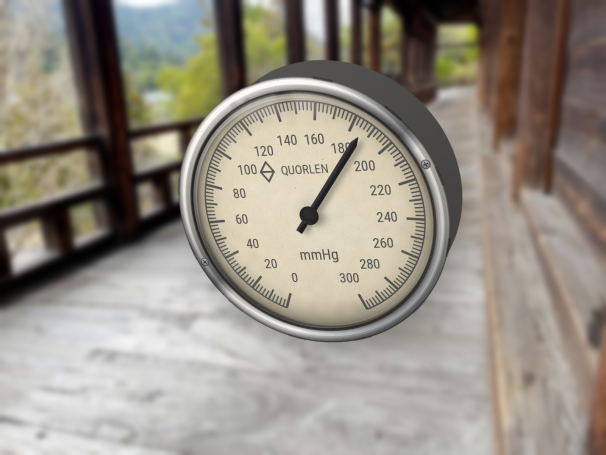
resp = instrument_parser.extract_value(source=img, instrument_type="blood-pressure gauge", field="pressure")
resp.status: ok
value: 186 mmHg
